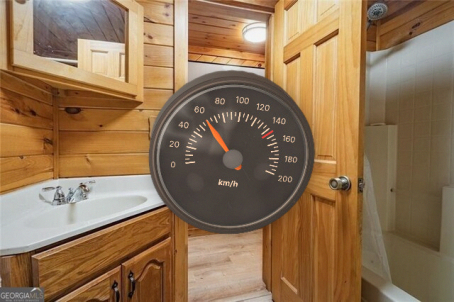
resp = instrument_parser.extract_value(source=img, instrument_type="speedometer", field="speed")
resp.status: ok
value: 60 km/h
